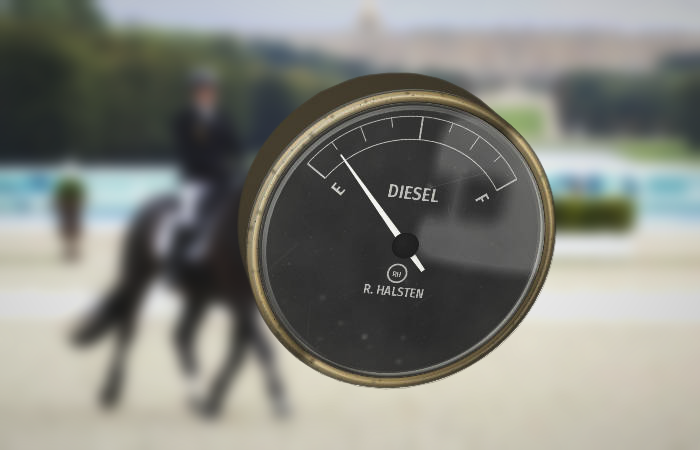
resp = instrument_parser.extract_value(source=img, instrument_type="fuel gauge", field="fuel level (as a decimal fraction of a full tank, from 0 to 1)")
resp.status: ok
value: 0.125
